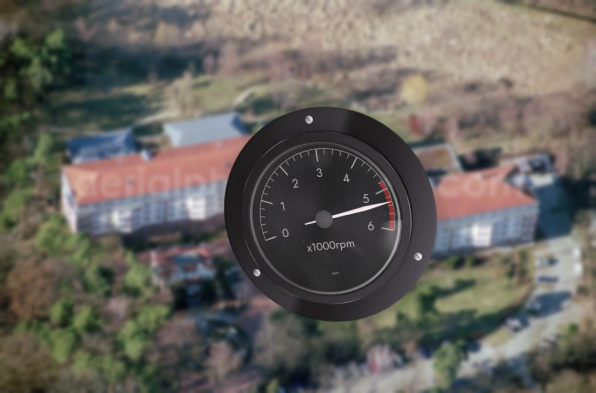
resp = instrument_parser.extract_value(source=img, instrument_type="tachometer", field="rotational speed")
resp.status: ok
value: 5300 rpm
